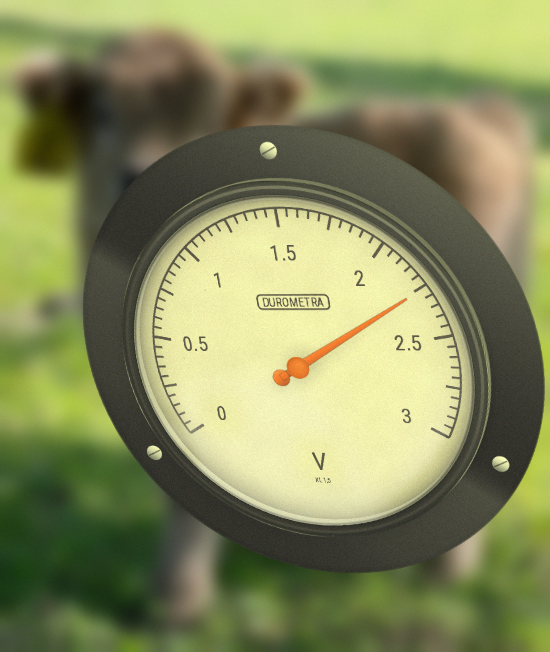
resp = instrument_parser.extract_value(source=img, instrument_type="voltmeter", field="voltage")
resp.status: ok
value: 2.25 V
